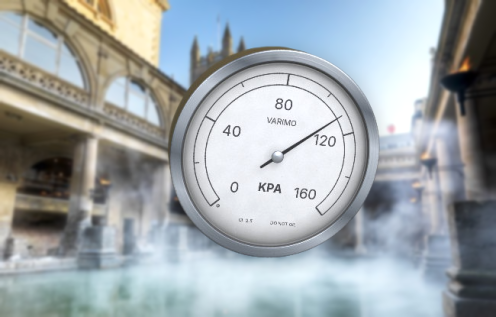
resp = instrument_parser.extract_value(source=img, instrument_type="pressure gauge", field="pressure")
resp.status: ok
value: 110 kPa
